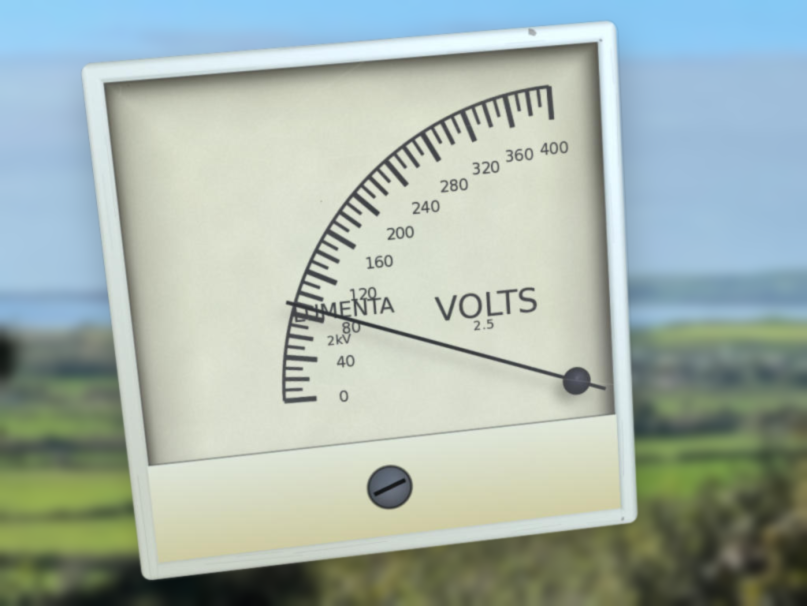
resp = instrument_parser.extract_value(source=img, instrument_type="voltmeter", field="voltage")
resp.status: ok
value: 90 V
